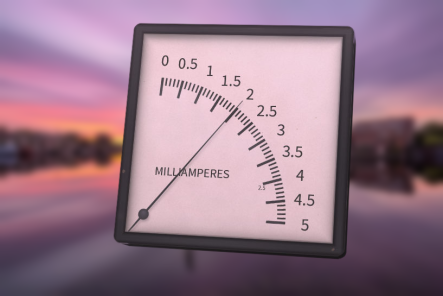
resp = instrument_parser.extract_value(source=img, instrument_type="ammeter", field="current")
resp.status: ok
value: 2 mA
